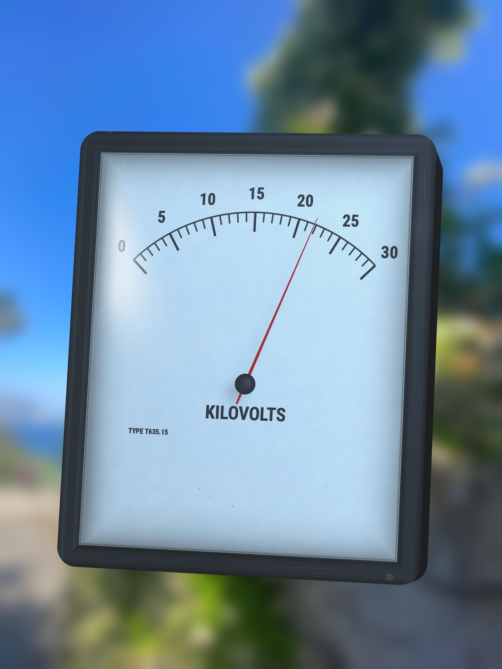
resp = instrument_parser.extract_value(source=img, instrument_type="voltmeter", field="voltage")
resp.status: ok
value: 22 kV
